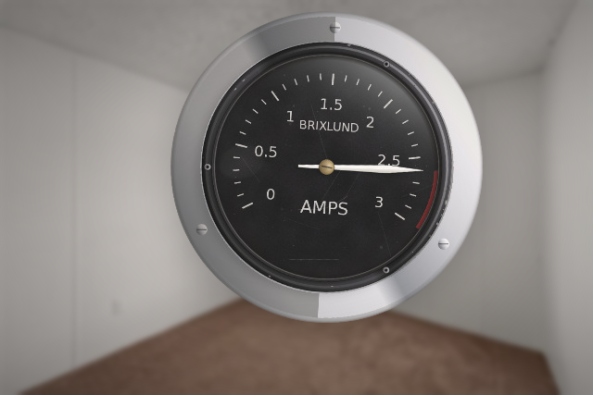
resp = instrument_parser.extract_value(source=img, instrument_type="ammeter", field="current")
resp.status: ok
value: 2.6 A
